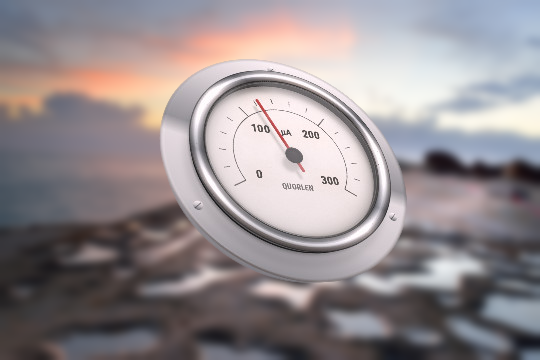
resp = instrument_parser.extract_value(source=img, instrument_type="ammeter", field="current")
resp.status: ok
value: 120 µA
